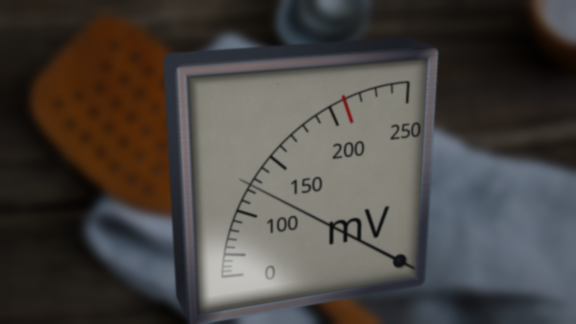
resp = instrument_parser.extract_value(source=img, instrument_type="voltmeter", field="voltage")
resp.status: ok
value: 125 mV
